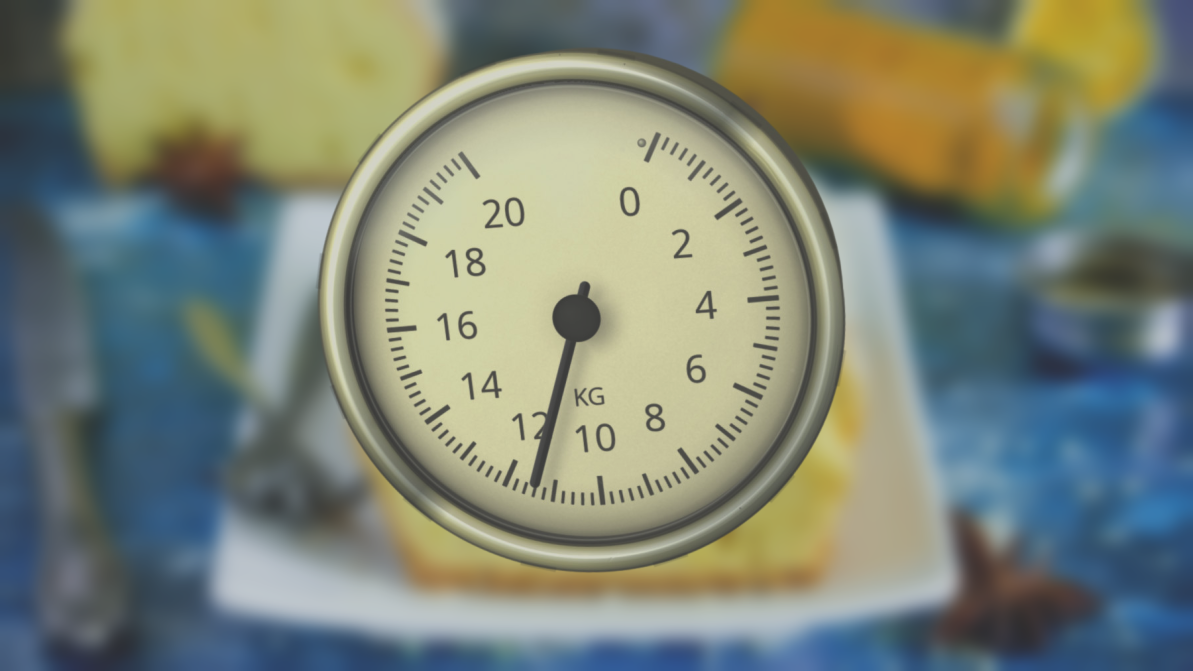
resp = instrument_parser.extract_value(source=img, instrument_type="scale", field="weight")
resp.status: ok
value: 11.4 kg
